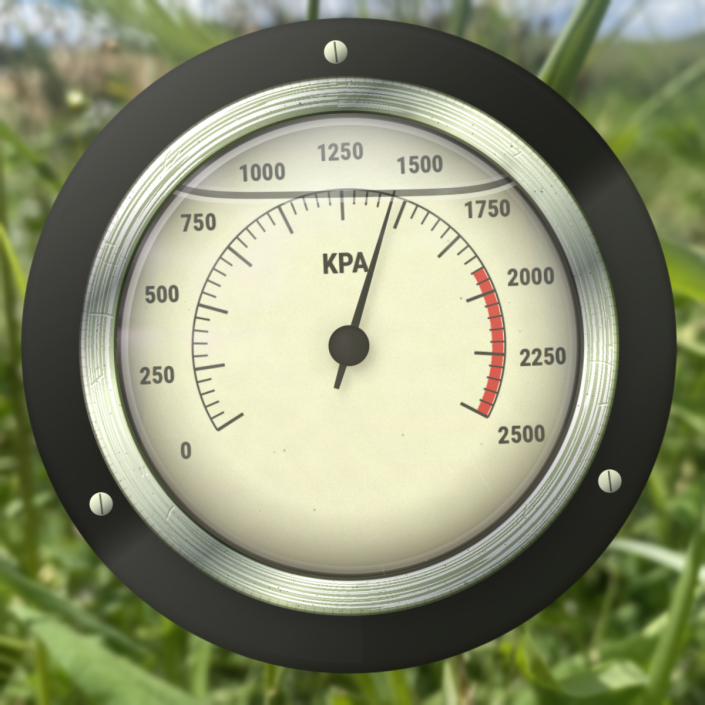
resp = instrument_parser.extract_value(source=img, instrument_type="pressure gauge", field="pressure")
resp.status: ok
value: 1450 kPa
